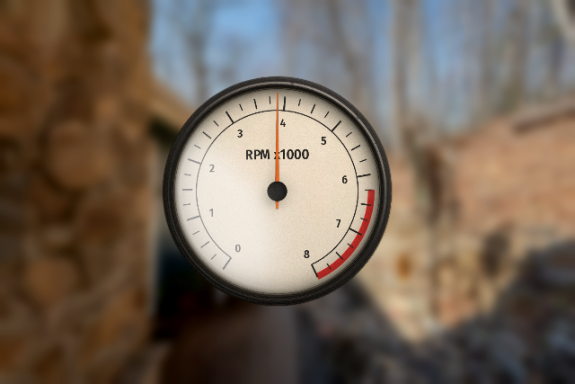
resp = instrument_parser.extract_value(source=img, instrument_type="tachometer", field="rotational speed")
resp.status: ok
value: 3875 rpm
